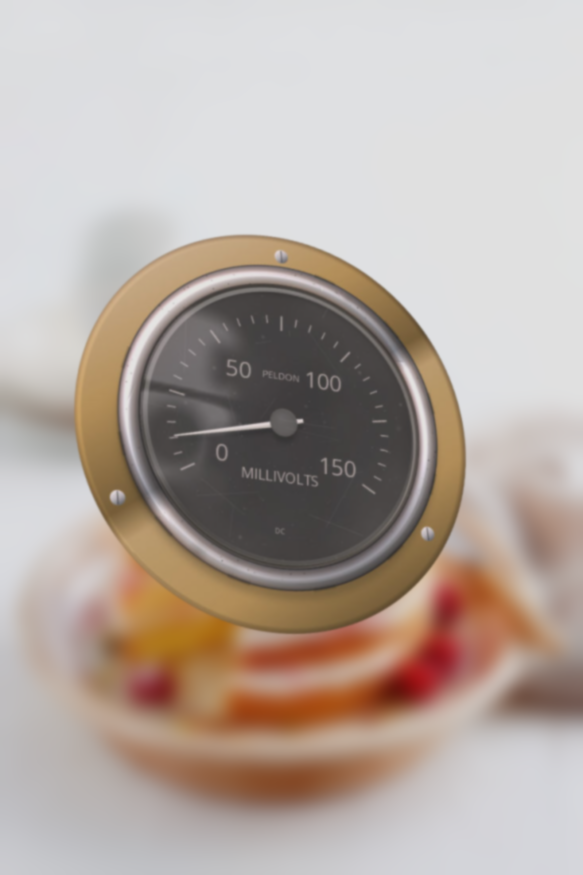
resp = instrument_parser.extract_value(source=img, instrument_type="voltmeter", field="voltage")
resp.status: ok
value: 10 mV
